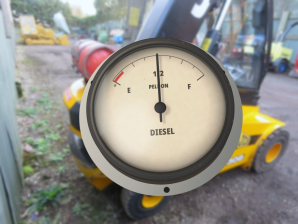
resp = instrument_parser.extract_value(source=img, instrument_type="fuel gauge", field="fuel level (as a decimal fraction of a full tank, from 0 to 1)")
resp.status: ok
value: 0.5
